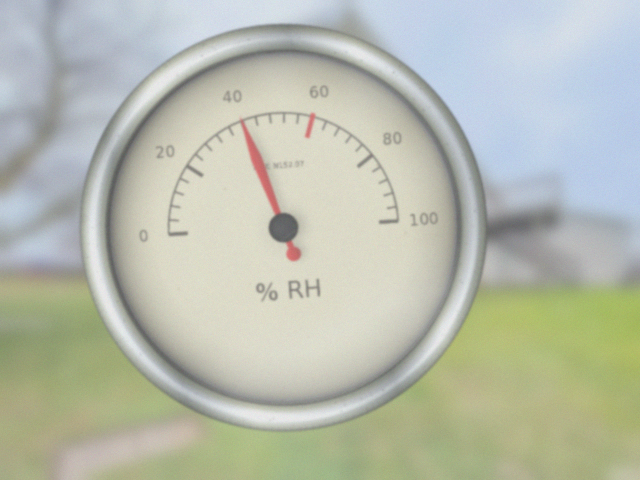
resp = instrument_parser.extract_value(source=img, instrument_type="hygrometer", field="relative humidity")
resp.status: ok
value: 40 %
